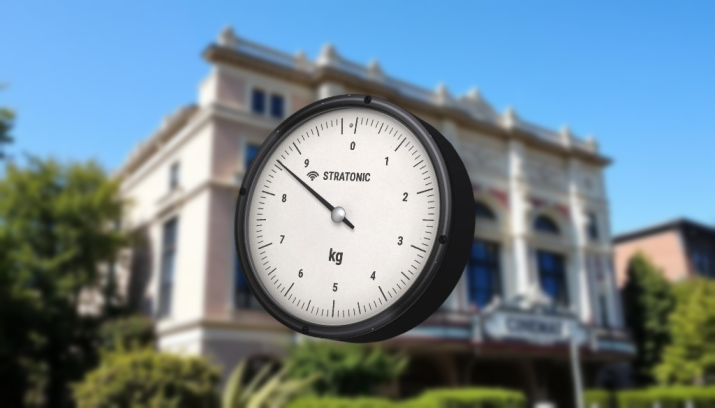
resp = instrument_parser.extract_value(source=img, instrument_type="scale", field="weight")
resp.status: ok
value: 8.6 kg
